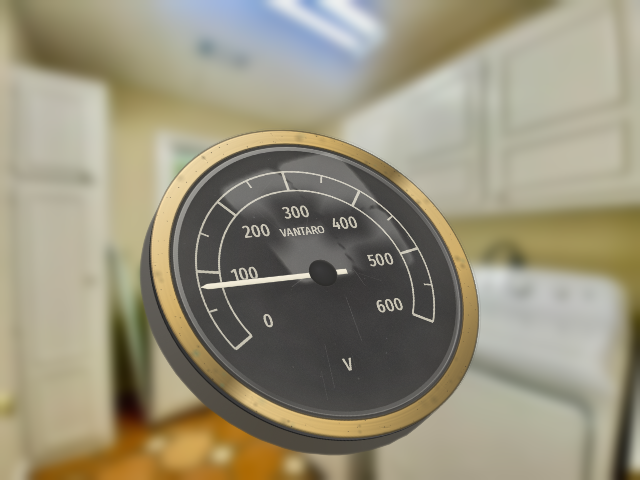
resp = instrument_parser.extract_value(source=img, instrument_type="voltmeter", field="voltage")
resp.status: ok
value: 75 V
